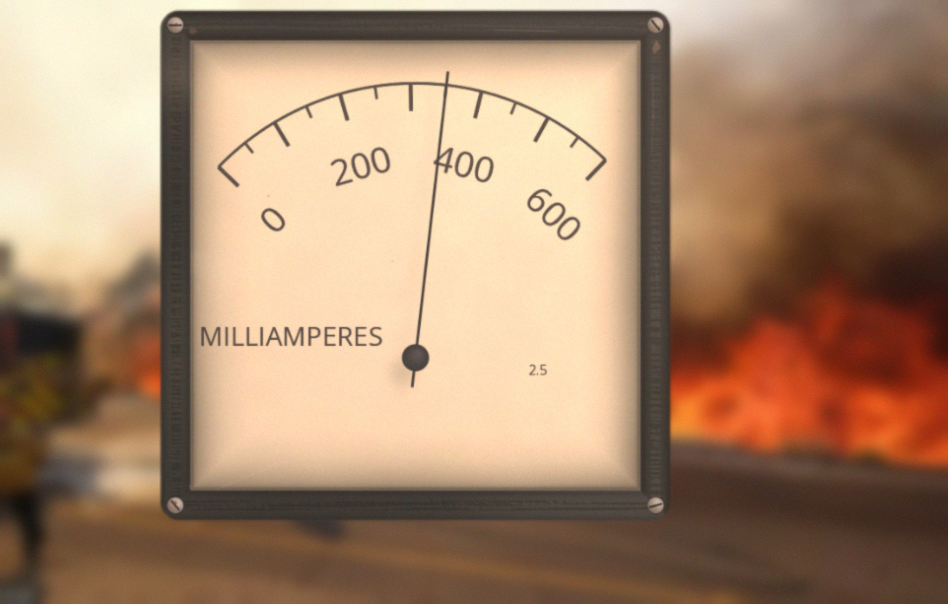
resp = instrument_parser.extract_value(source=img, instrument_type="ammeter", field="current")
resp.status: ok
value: 350 mA
